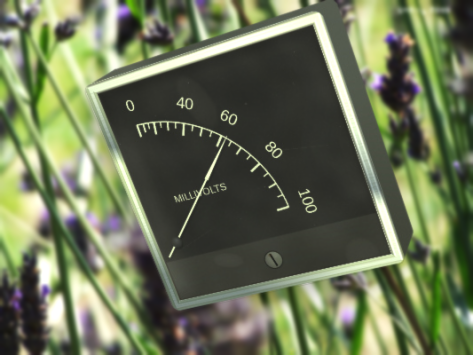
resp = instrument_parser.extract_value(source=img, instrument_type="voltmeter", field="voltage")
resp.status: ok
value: 62.5 mV
